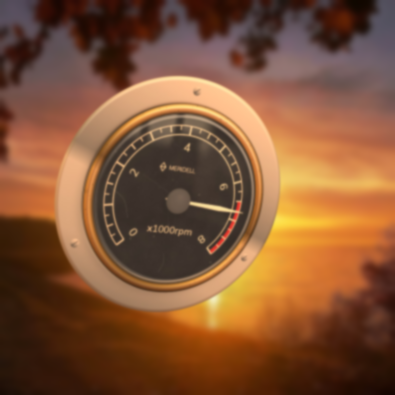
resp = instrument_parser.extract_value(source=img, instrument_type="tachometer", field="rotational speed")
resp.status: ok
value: 6750 rpm
